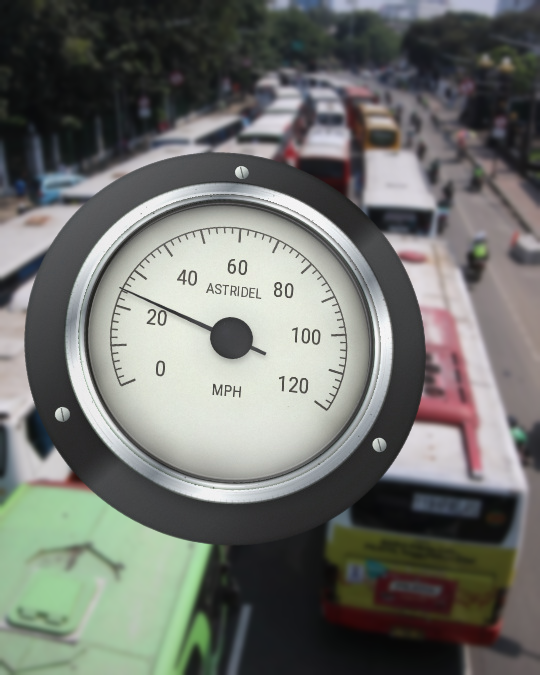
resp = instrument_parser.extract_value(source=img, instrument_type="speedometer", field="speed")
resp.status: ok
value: 24 mph
